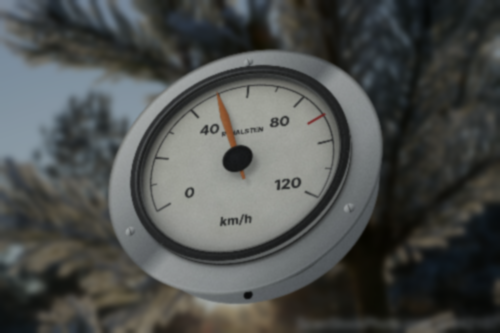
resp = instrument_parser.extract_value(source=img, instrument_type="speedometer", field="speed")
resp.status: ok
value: 50 km/h
